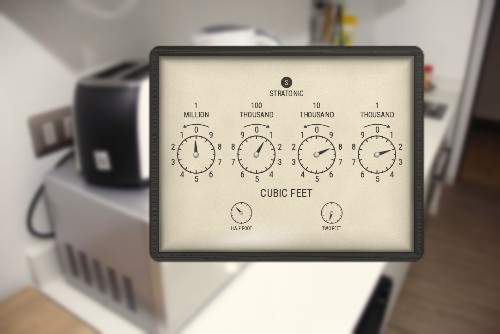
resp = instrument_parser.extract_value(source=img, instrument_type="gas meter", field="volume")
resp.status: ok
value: 8200 ft³
